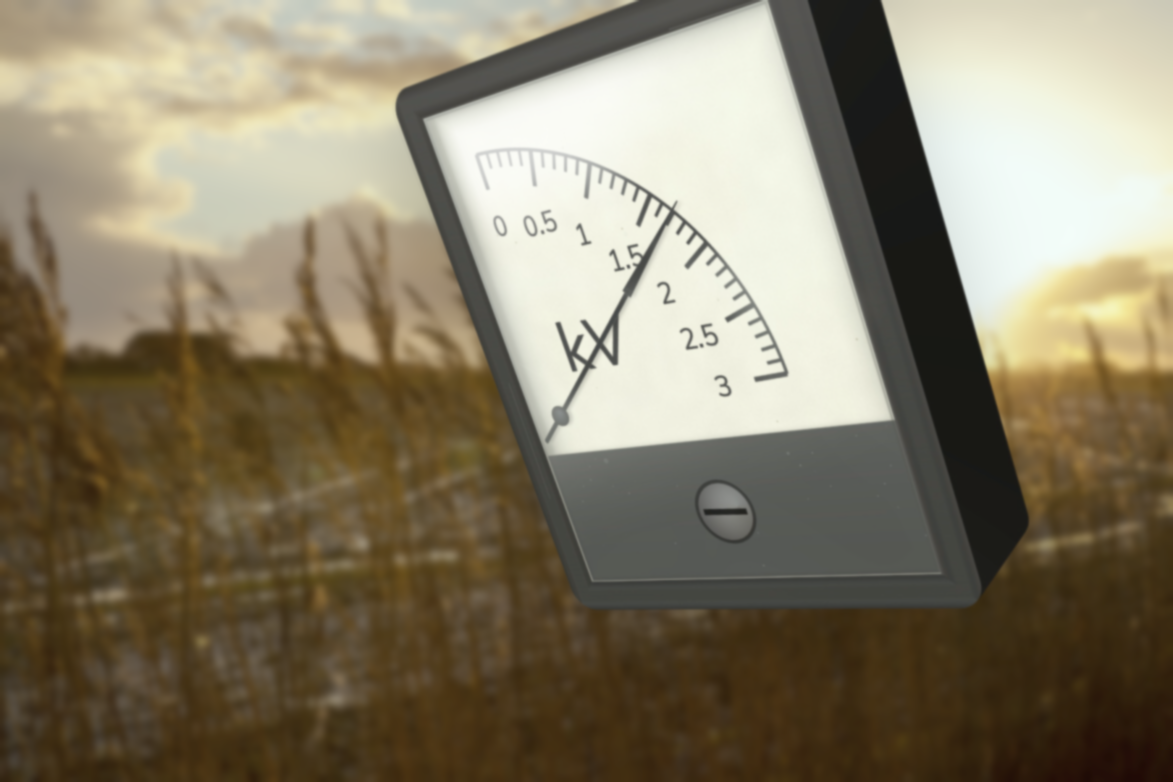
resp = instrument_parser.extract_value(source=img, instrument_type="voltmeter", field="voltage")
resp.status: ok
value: 1.7 kV
